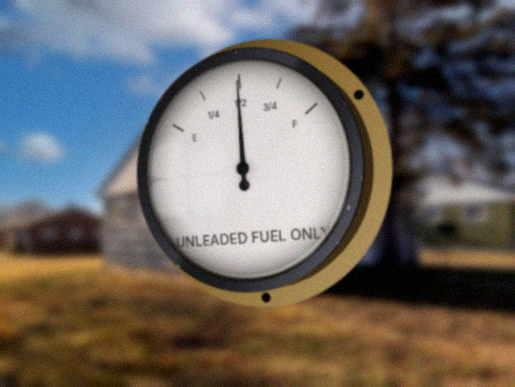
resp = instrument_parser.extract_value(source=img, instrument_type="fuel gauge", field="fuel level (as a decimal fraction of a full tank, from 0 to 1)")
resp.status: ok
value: 0.5
